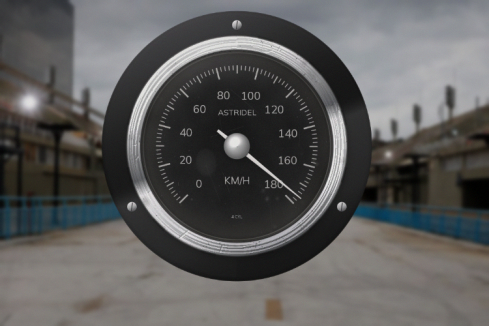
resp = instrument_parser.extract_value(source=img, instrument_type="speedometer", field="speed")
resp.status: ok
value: 176 km/h
